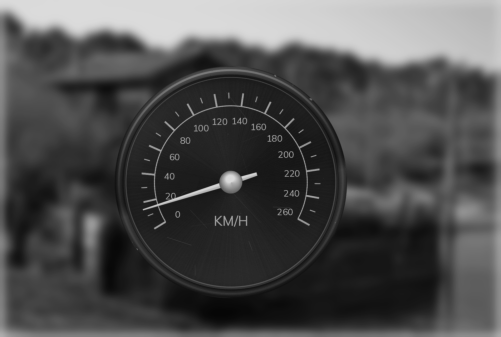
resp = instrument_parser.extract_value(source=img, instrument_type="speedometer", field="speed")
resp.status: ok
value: 15 km/h
